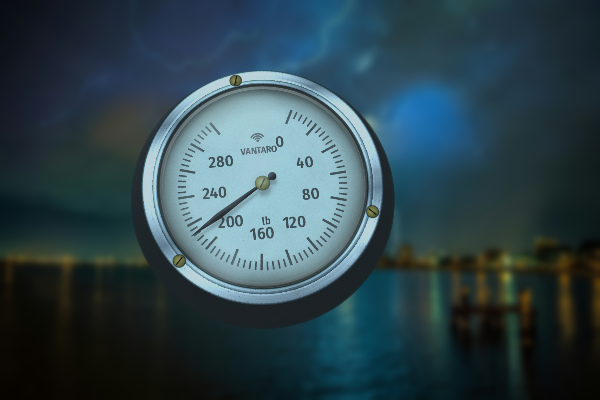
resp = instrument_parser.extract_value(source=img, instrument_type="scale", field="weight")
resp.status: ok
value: 212 lb
